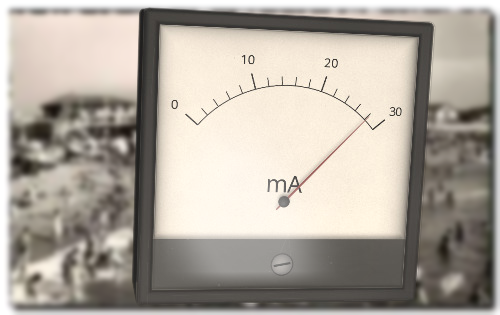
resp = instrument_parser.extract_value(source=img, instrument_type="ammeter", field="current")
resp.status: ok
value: 28 mA
